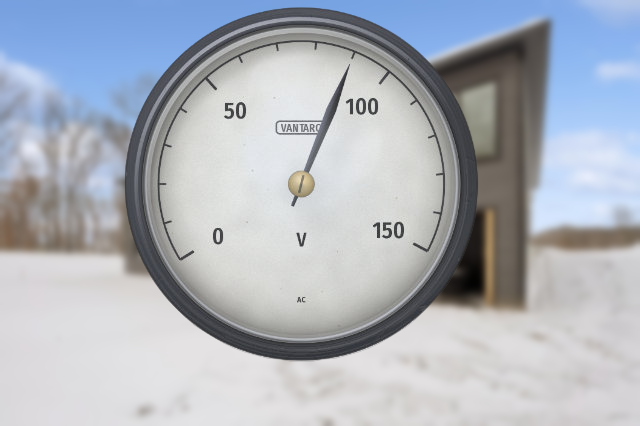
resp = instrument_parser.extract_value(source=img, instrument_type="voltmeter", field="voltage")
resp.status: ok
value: 90 V
